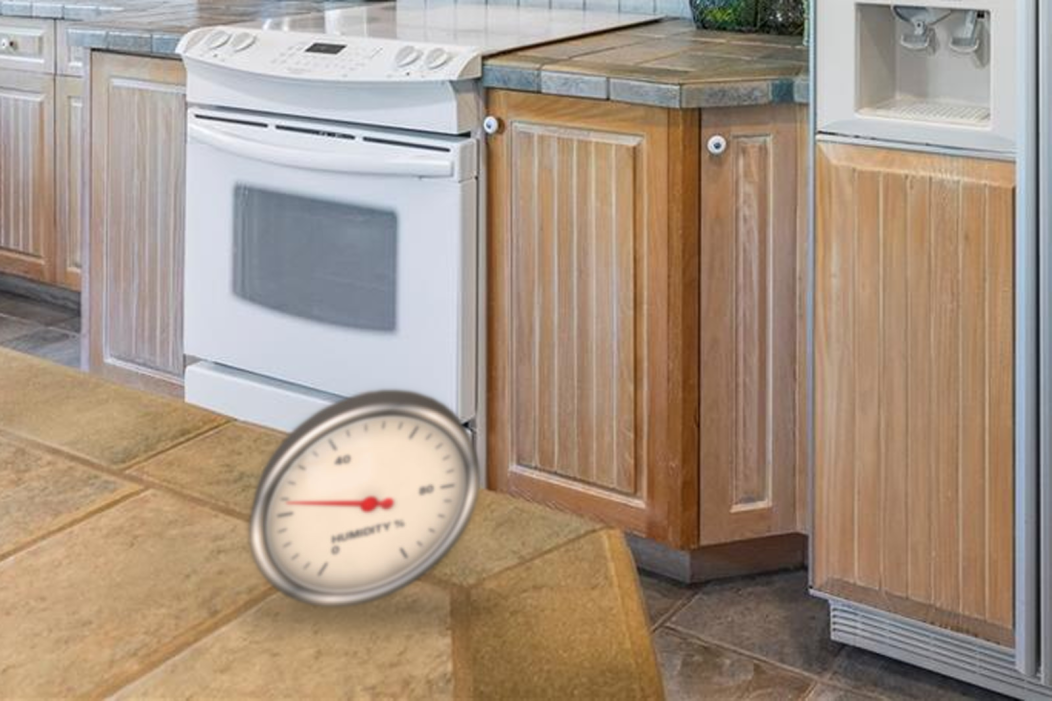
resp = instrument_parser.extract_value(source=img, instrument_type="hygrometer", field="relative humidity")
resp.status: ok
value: 24 %
